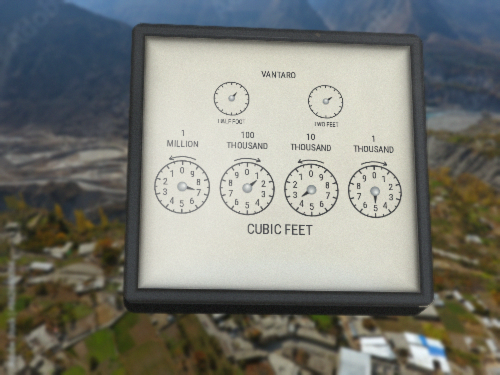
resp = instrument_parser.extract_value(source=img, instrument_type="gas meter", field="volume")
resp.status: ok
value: 713500 ft³
